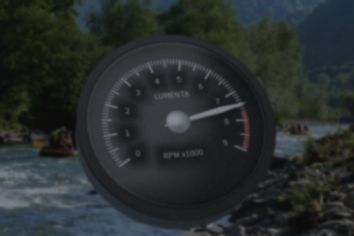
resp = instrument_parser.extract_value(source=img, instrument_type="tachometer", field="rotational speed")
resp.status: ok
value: 7500 rpm
